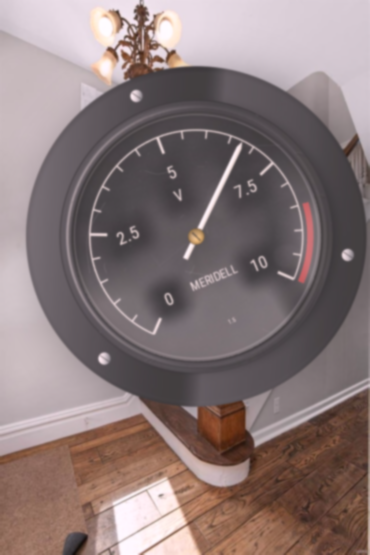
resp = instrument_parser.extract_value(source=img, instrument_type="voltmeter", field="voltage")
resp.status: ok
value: 6.75 V
